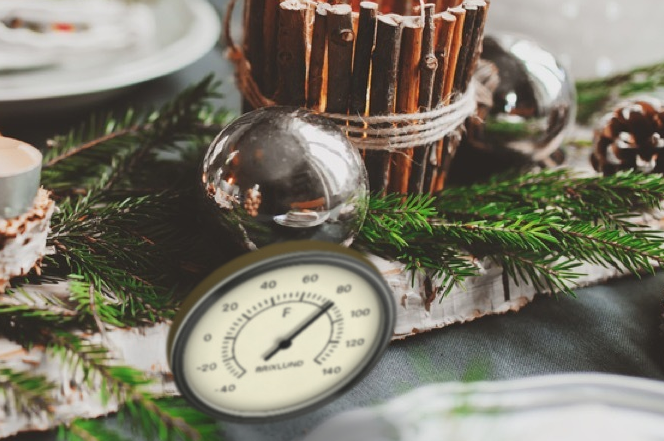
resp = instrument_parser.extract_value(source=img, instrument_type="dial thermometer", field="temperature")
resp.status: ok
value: 80 °F
